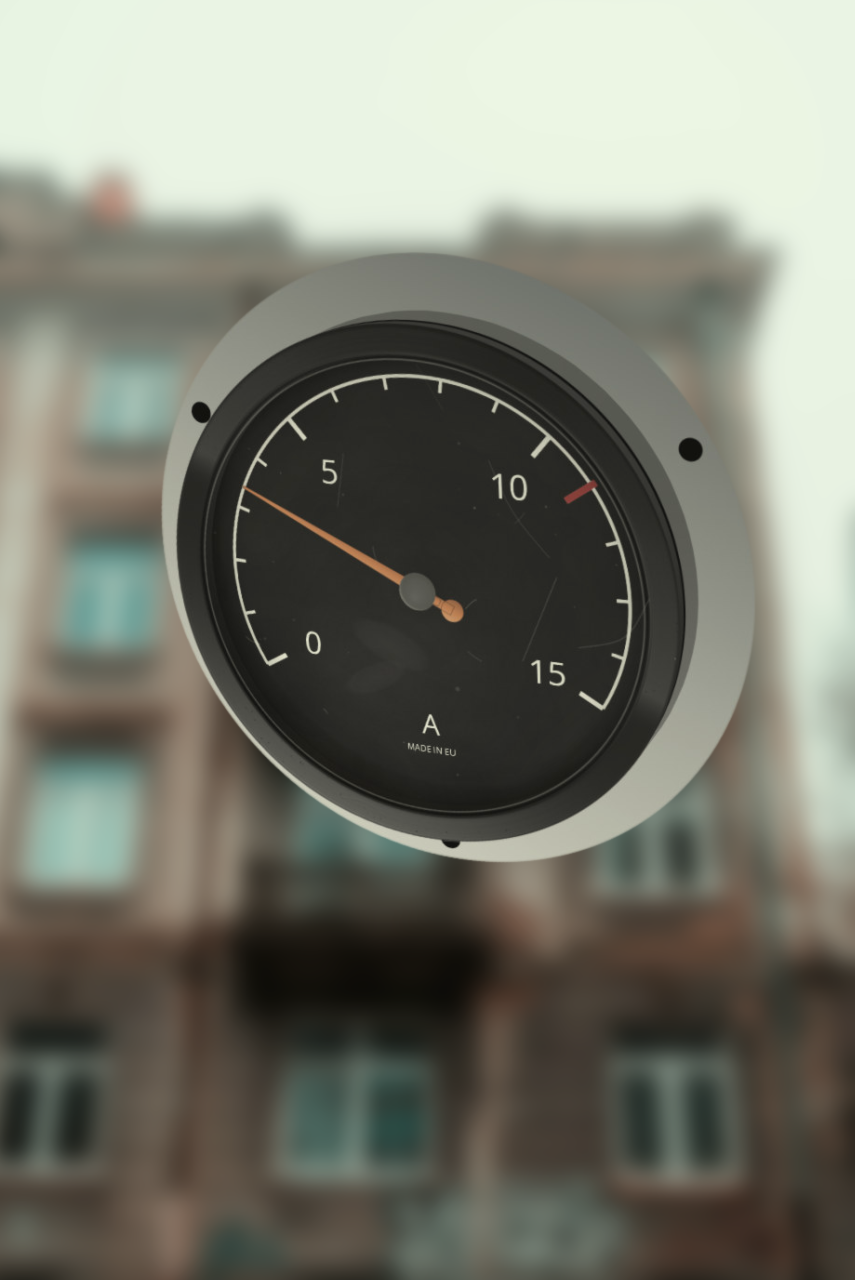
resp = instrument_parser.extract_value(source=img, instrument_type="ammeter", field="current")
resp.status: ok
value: 3.5 A
